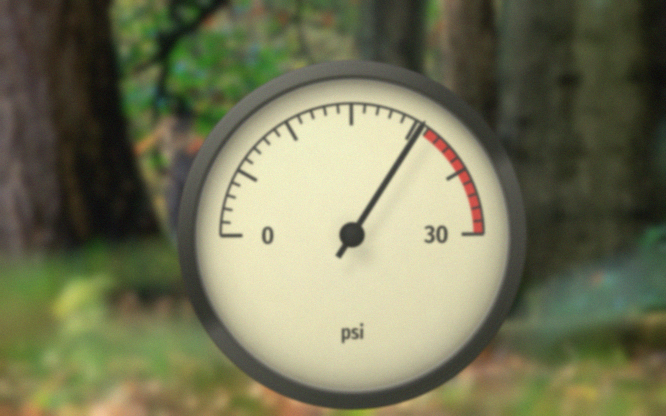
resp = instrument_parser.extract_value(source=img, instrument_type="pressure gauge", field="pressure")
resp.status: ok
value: 20.5 psi
